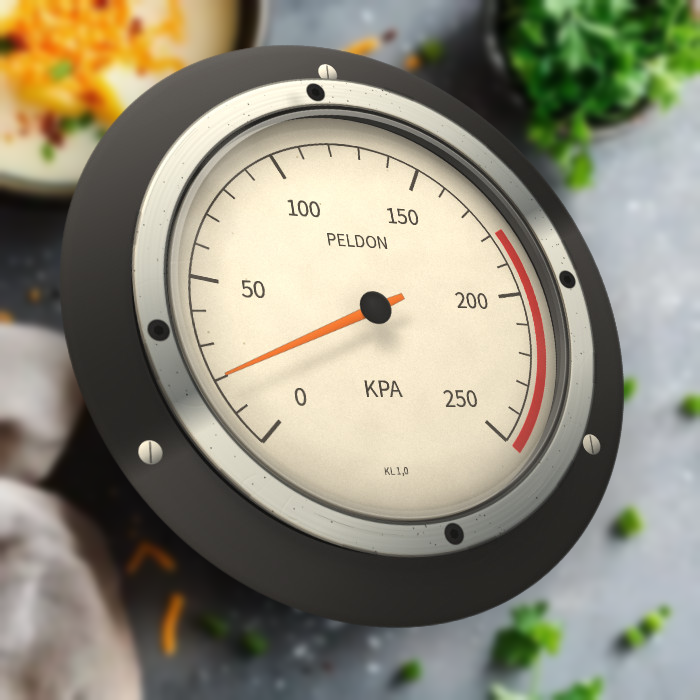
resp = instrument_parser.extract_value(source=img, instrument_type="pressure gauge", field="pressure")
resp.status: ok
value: 20 kPa
